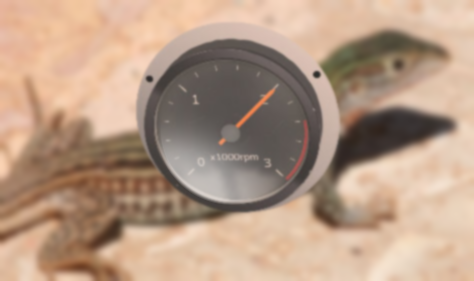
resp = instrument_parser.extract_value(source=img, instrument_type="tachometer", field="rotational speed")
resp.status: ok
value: 2000 rpm
